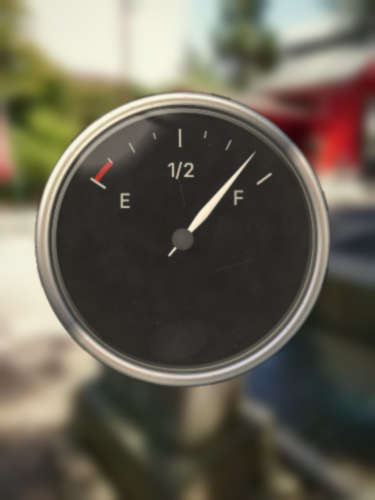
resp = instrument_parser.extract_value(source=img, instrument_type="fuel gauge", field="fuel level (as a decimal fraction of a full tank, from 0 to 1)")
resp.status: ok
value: 0.875
